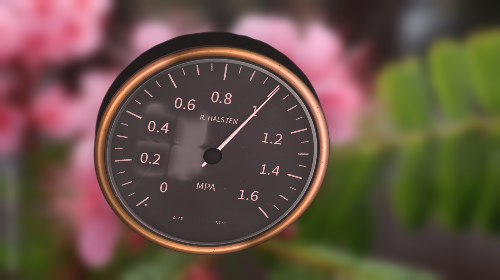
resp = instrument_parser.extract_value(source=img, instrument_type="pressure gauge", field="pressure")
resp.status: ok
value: 1 MPa
